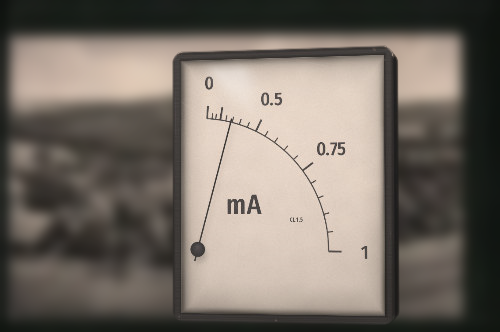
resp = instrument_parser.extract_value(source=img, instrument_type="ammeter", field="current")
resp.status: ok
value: 0.35 mA
